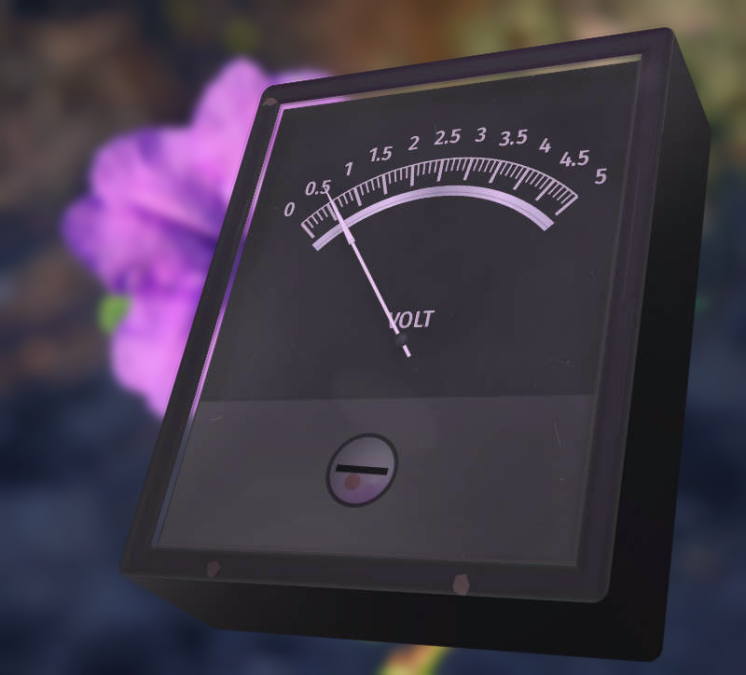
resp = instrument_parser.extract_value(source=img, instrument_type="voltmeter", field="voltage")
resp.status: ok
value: 0.6 V
